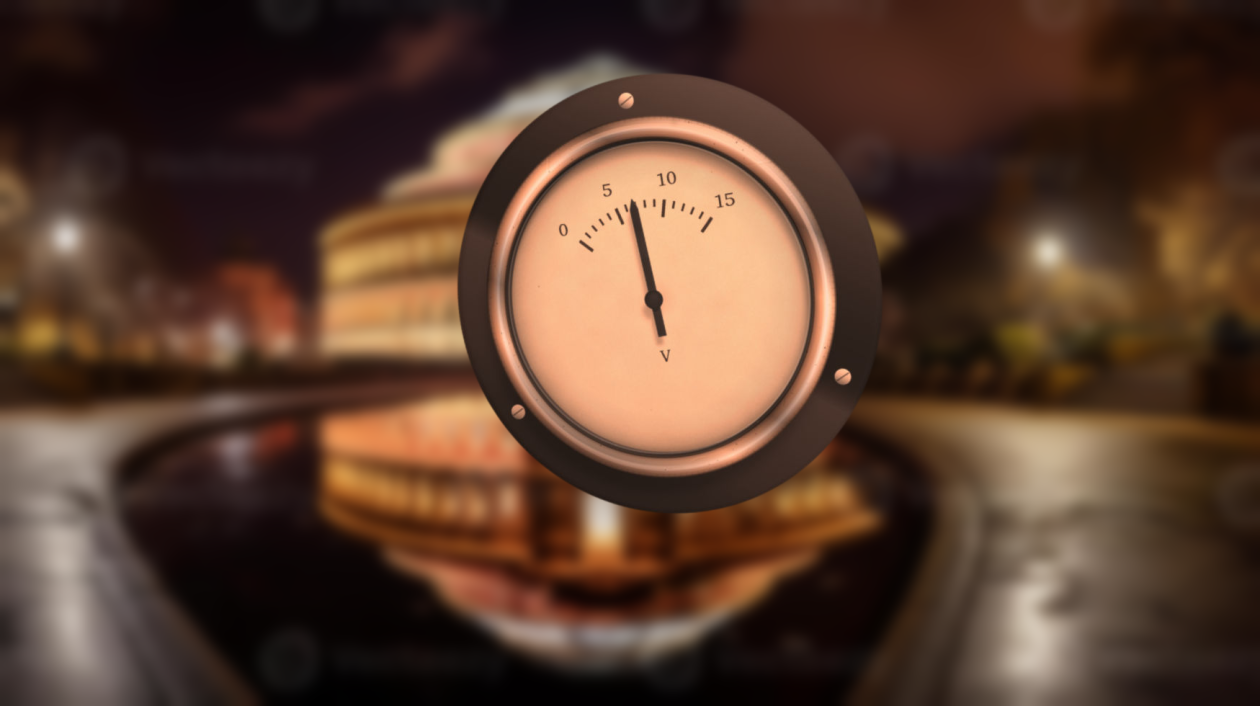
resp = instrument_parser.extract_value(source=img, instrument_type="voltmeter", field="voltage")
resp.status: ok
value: 7 V
